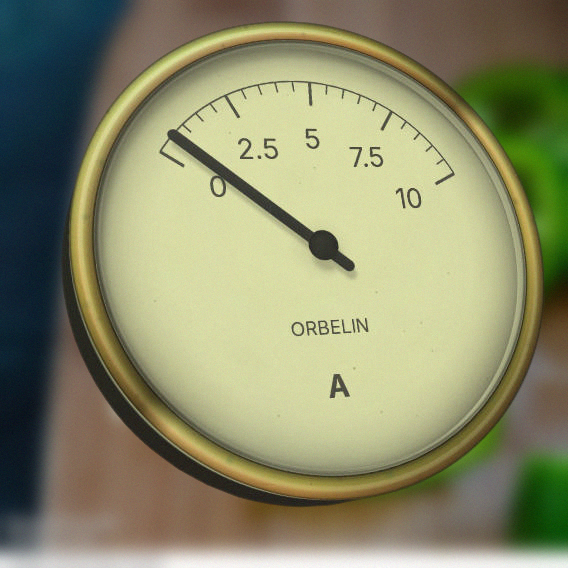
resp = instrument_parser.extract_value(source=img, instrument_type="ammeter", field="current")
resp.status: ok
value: 0.5 A
